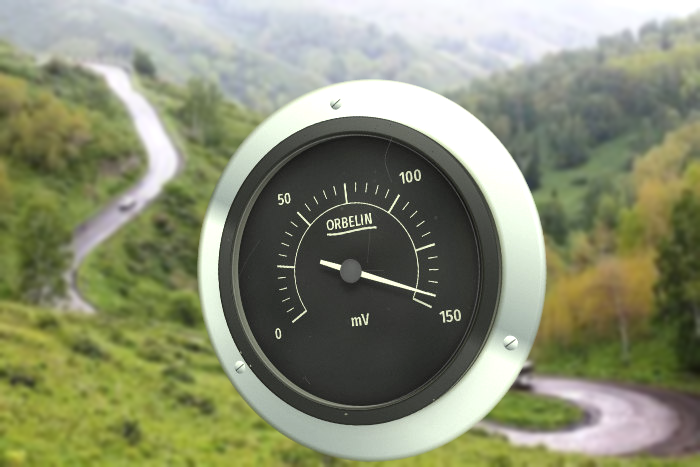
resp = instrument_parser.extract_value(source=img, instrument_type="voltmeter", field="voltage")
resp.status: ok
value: 145 mV
